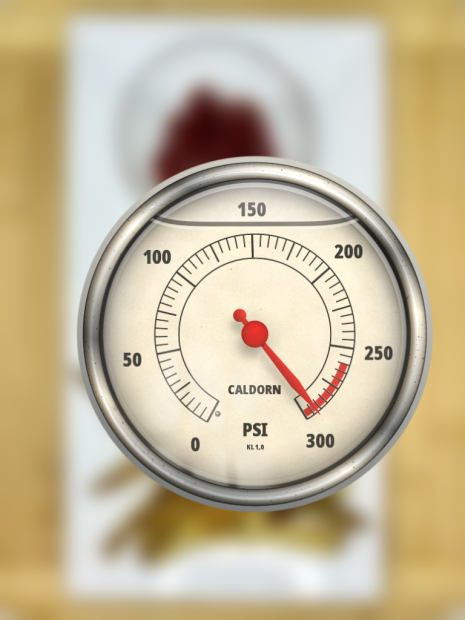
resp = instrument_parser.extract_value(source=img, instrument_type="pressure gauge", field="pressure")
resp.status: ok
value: 292.5 psi
